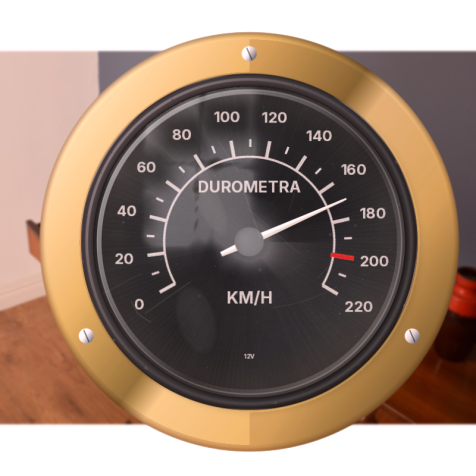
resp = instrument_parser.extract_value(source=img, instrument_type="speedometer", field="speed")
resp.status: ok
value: 170 km/h
